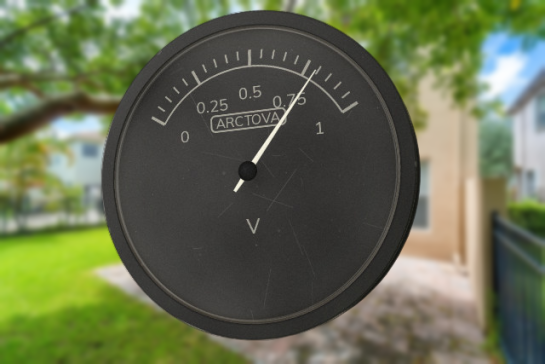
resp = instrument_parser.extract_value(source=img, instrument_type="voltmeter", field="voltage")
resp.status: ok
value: 0.8 V
